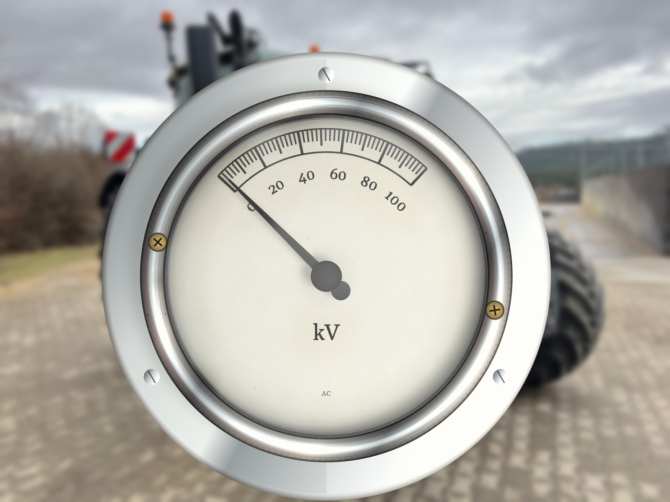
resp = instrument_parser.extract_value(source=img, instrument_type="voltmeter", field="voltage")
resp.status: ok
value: 2 kV
